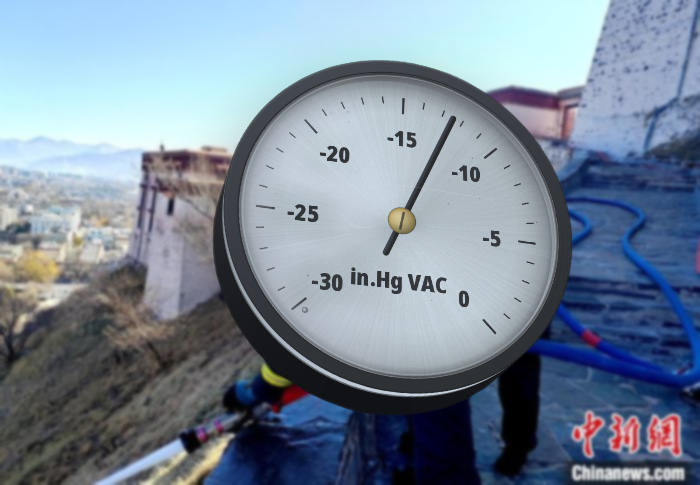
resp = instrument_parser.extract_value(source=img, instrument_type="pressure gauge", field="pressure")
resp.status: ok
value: -12.5 inHg
